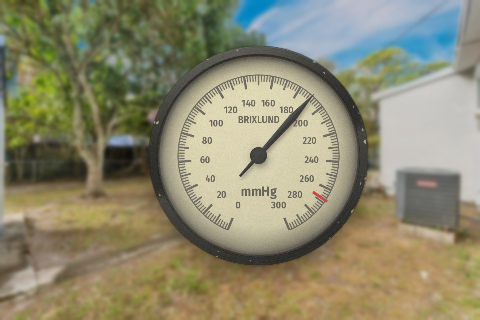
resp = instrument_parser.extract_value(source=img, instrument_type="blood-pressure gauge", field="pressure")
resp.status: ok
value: 190 mmHg
